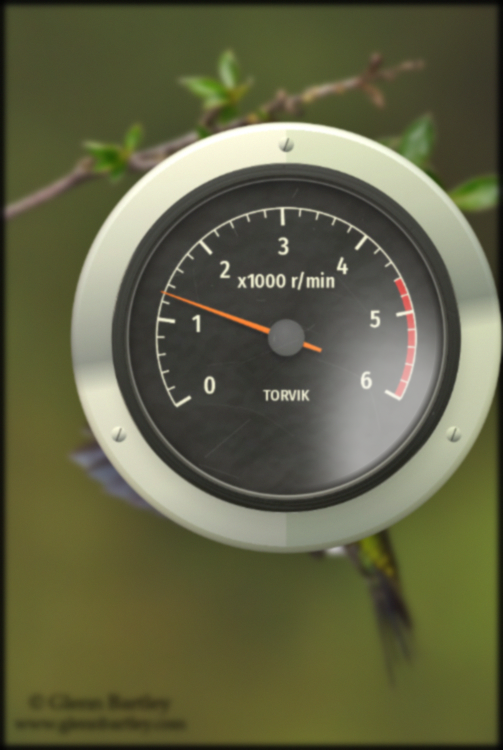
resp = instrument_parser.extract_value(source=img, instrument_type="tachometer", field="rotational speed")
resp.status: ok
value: 1300 rpm
